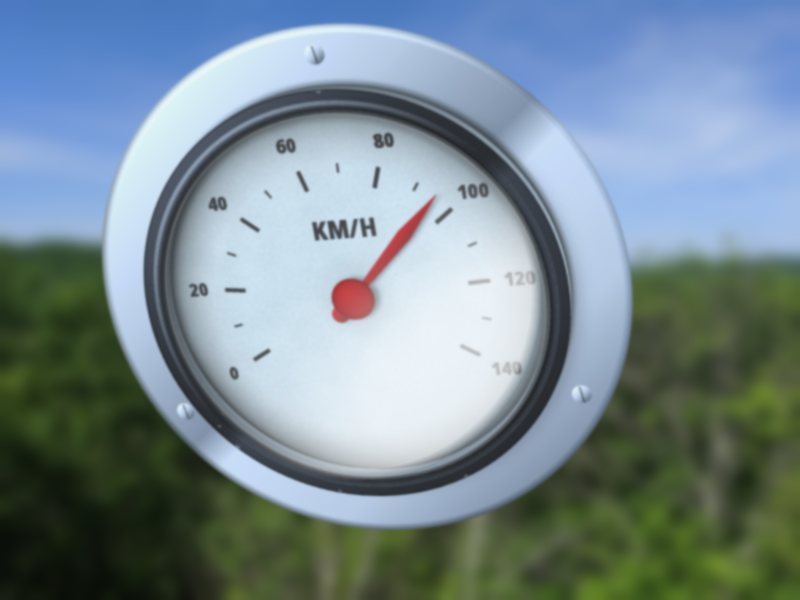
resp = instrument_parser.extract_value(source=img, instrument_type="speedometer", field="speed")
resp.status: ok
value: 95 km/h
